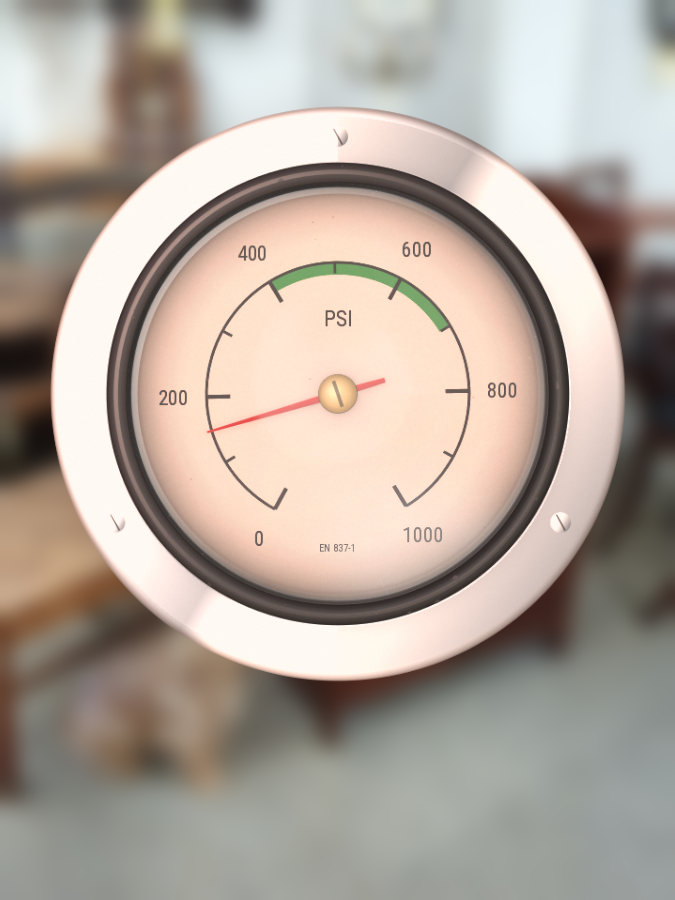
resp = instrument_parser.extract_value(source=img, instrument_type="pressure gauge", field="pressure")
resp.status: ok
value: 150 psi
